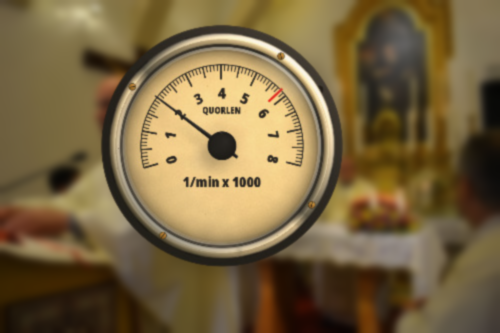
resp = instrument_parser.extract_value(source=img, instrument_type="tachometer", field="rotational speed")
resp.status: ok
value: 2000 rpm
